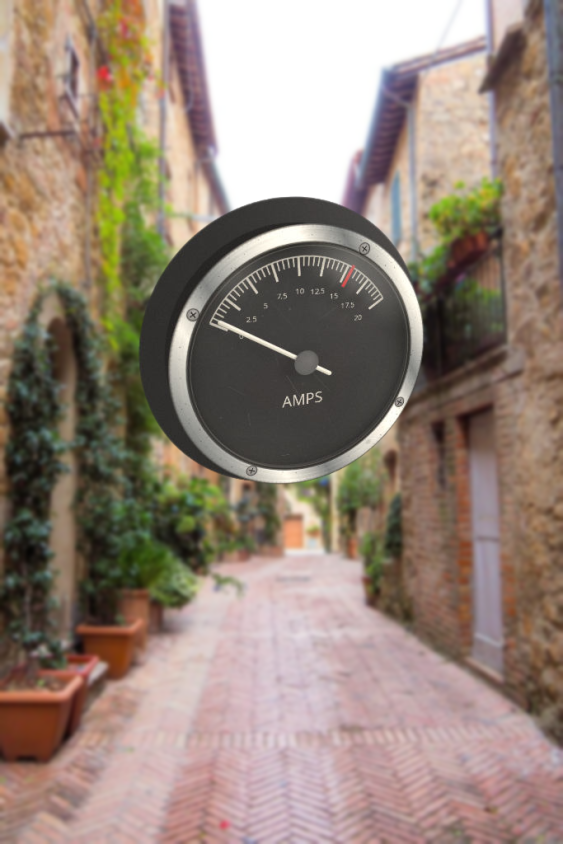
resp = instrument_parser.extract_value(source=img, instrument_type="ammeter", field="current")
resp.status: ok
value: 0.5 A
